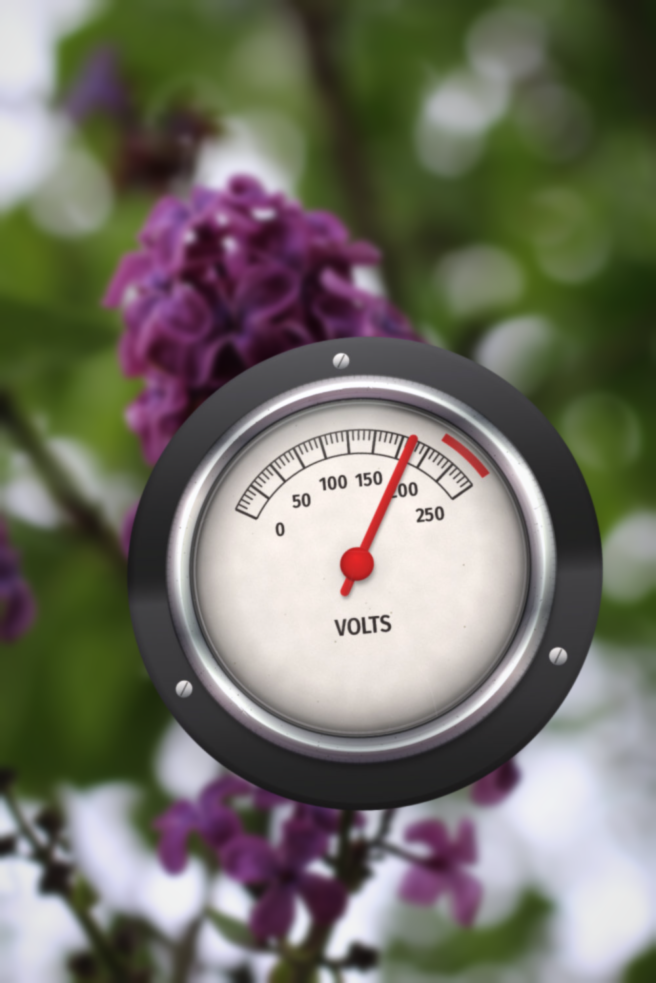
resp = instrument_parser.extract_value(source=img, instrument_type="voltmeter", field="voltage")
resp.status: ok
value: 185 V
